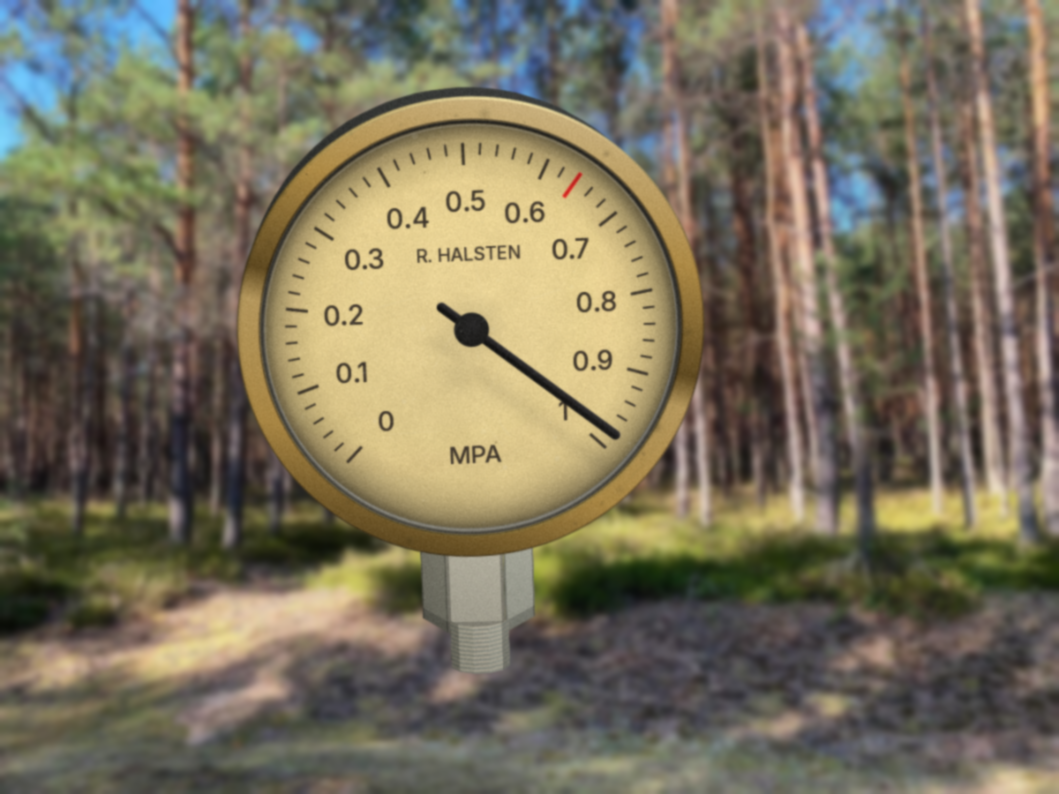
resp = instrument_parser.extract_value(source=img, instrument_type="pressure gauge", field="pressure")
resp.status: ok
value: 0.98 MPa
